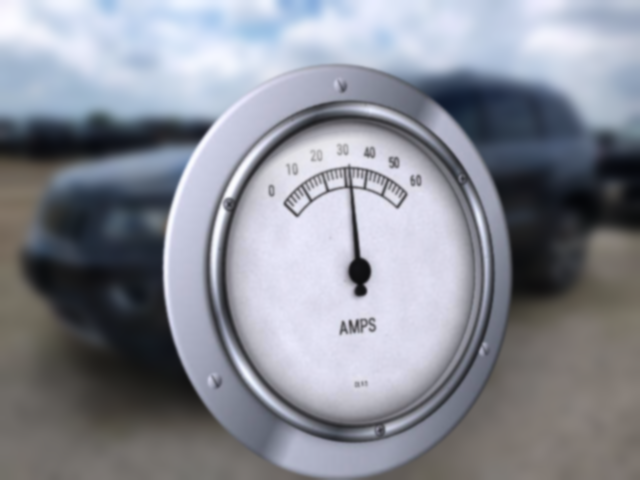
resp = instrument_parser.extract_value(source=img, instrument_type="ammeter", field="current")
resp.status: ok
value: 30 A
